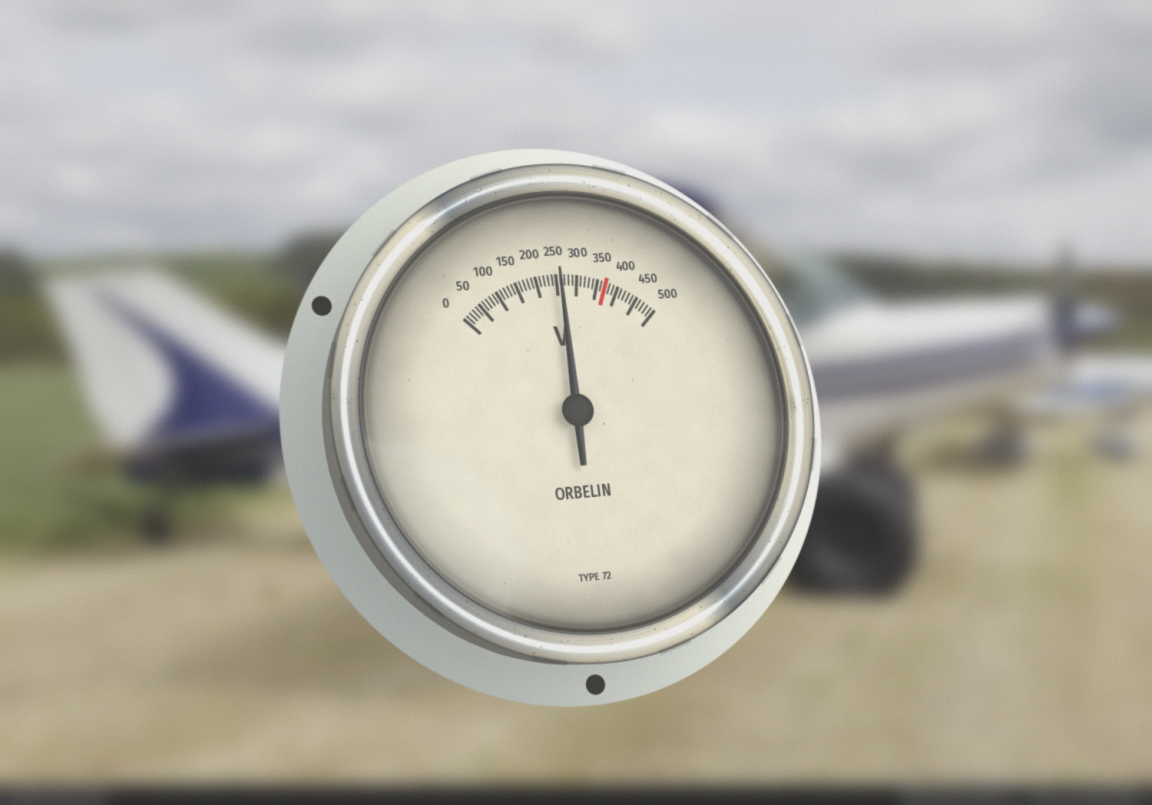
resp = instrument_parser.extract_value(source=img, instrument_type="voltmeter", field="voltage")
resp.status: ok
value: 250 V
